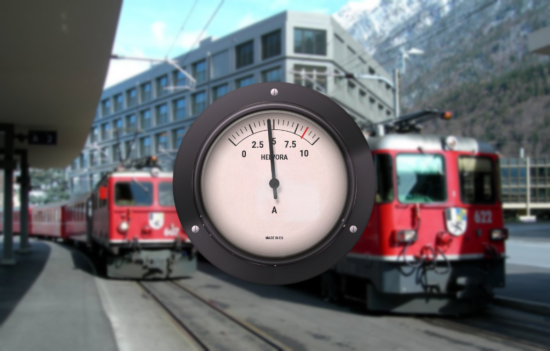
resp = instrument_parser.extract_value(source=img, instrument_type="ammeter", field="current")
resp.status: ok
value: 4.5 A
